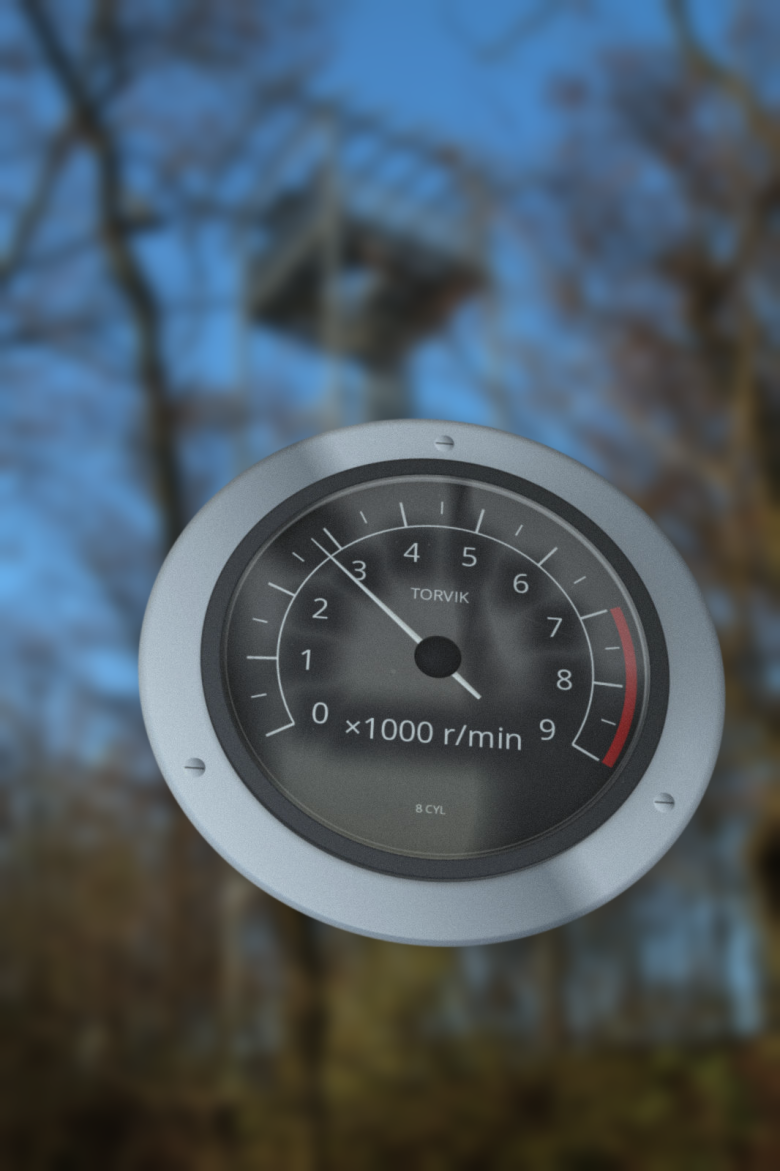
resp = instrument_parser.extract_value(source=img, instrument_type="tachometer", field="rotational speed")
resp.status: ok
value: 2750 rpm
